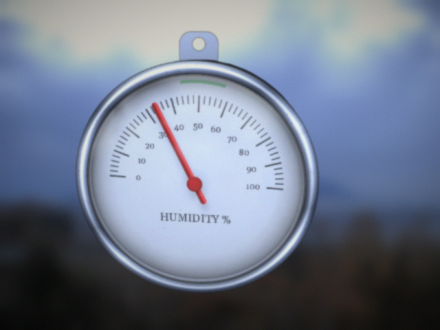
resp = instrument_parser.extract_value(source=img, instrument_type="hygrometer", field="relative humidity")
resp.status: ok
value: 34 %
